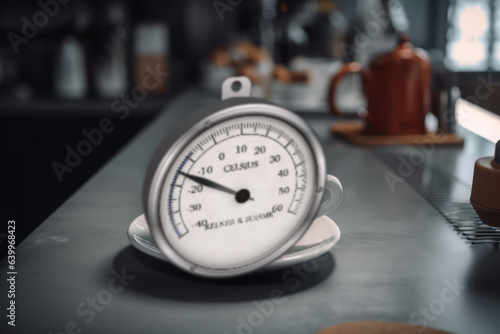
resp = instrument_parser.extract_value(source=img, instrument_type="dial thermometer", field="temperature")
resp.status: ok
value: -15 °C
